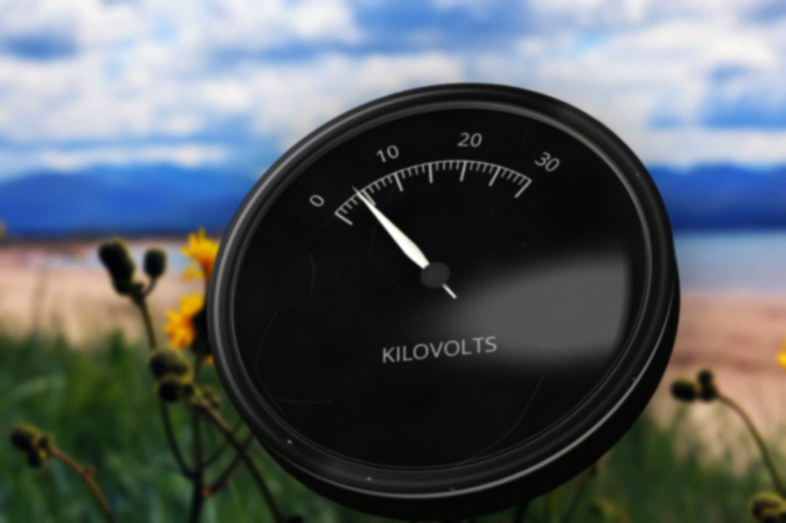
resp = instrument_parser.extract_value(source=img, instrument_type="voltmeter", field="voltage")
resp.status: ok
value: 4 kV
